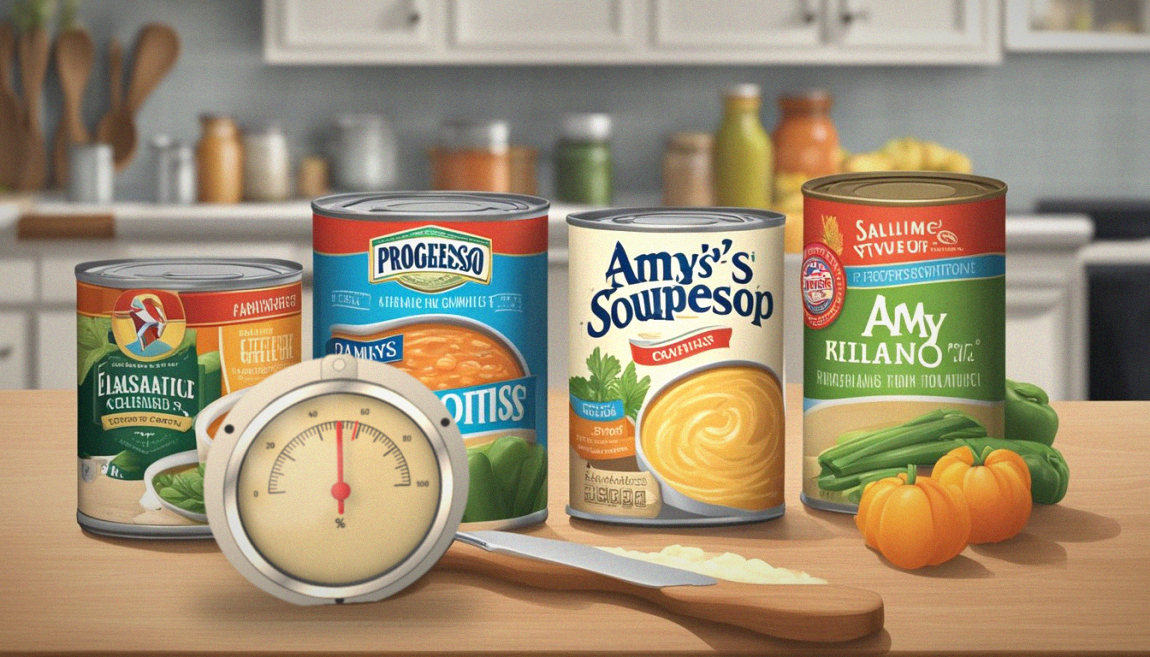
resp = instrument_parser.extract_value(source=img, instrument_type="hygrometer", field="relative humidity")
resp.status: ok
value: 50 %
